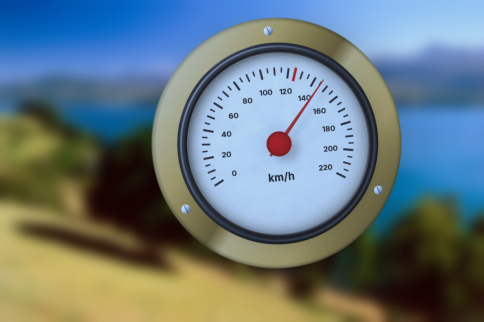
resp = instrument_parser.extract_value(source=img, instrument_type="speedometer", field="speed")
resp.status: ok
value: 145 km/h
